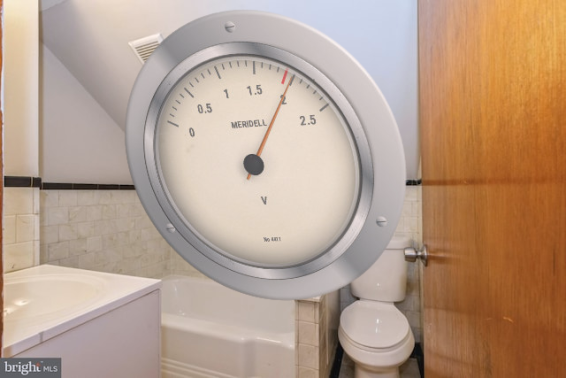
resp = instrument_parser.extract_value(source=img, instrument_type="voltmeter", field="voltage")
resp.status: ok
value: 2 V
